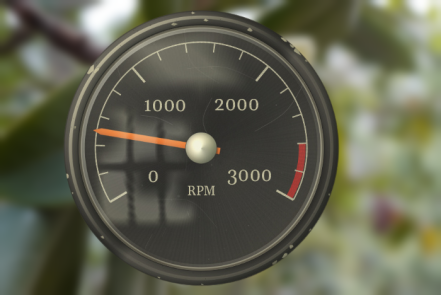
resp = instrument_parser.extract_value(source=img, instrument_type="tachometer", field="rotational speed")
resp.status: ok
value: 500 rpm
